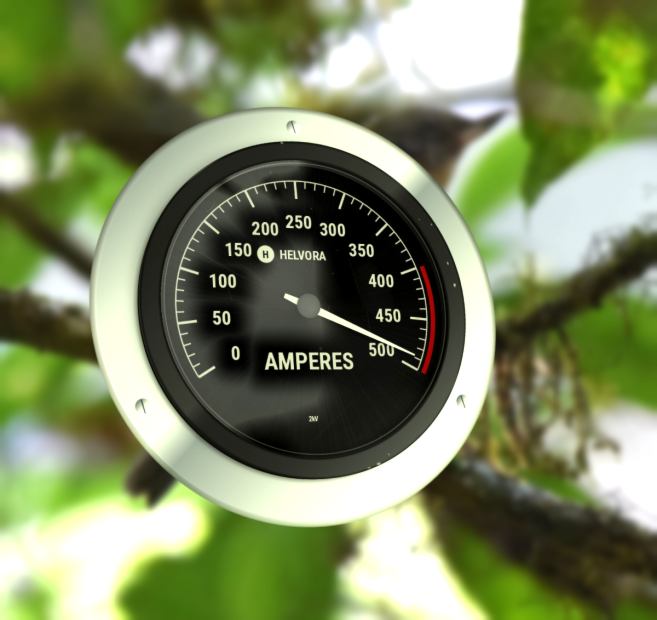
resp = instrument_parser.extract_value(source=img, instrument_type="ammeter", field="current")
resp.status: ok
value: 490 A
